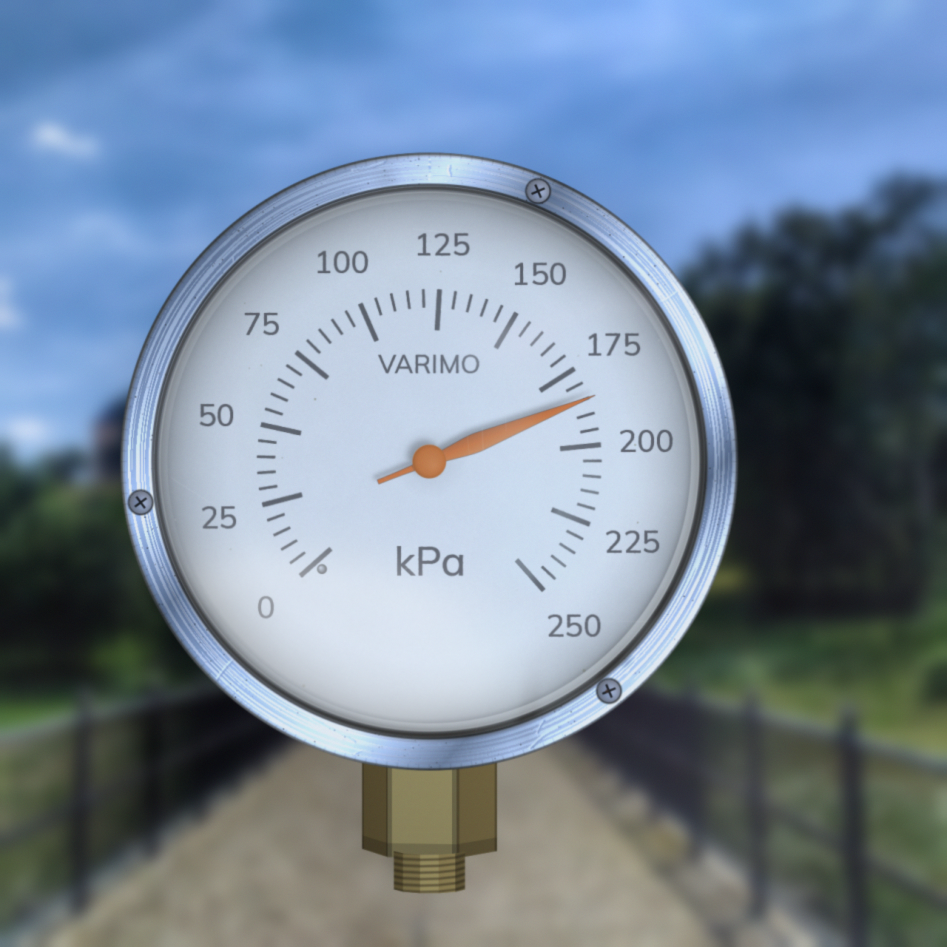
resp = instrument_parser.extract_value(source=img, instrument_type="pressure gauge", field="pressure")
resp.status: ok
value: 185 kPa
